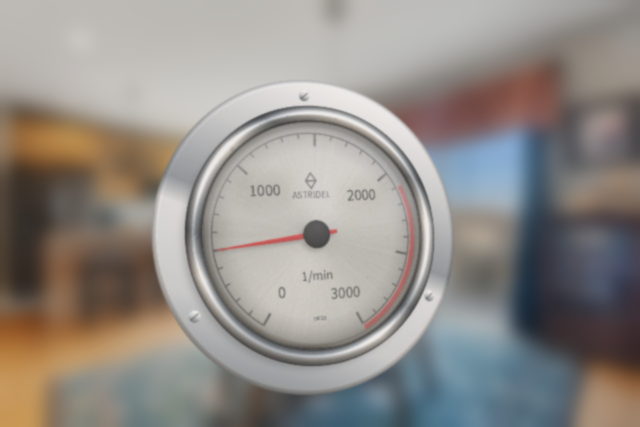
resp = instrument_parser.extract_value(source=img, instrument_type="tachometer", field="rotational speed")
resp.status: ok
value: 500 rpm
